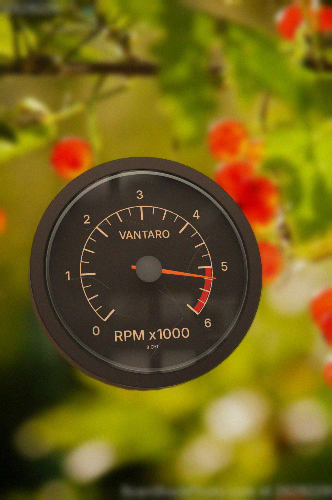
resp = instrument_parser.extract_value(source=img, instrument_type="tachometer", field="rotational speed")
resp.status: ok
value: 5250 rpm
